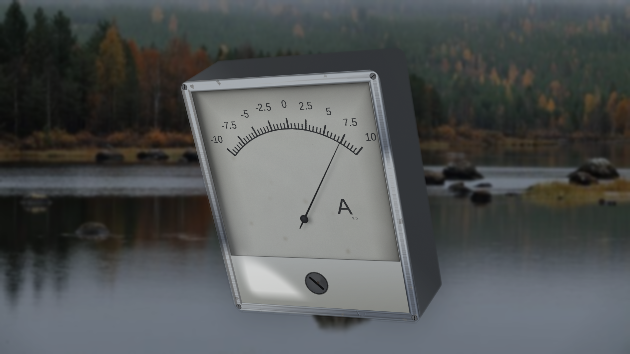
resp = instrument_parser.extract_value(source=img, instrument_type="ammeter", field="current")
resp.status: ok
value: 7.5 A
